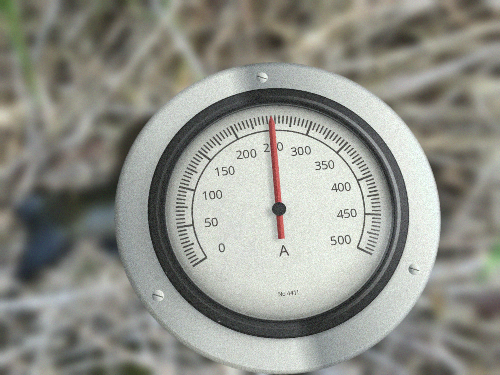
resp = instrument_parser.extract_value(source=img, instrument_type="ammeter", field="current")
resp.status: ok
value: 250 A
